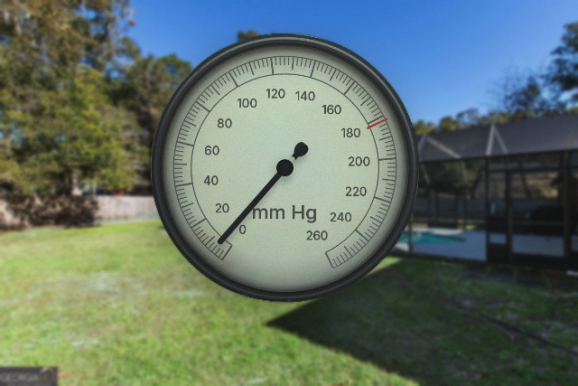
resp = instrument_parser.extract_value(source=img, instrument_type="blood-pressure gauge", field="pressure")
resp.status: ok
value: 6 mmHg
